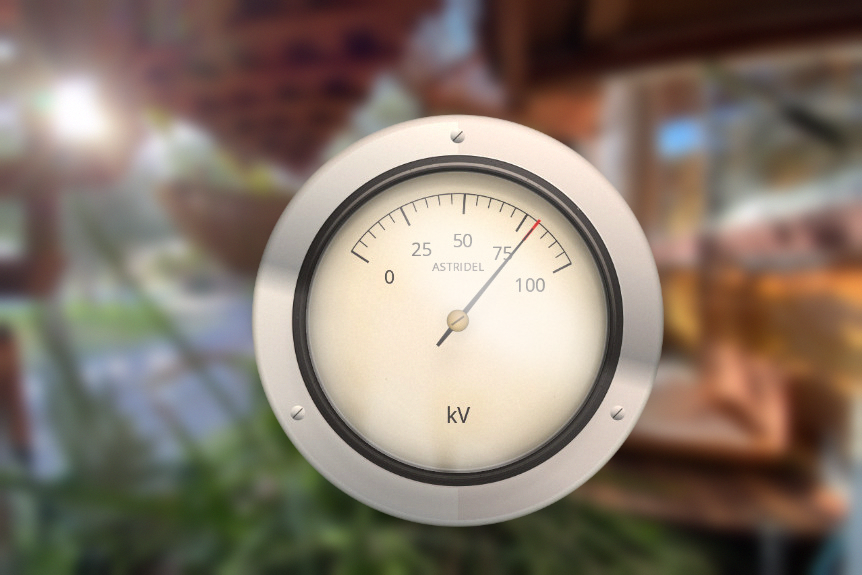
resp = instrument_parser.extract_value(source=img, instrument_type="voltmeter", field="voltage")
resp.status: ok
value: 80 kV
